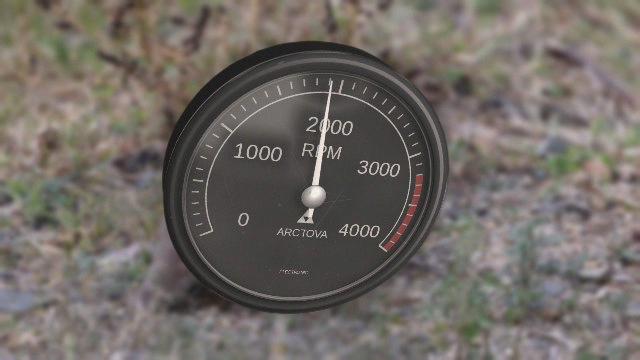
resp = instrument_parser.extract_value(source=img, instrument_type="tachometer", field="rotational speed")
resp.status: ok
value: 1900 rpm
